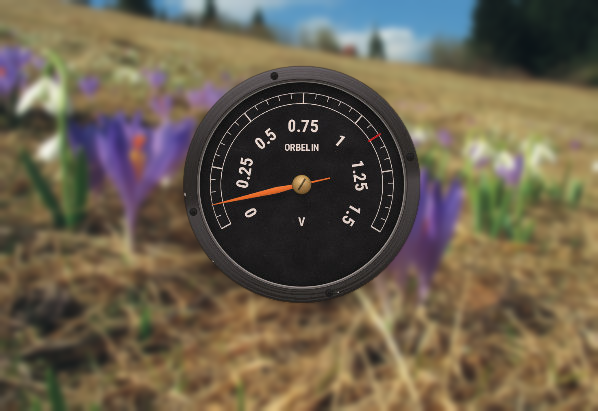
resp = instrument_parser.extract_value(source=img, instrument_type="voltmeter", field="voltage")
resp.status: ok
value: 0.1 V
